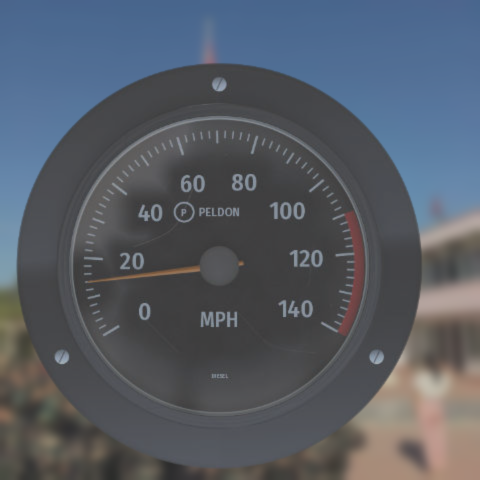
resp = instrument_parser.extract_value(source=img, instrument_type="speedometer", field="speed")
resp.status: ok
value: 14 mph
